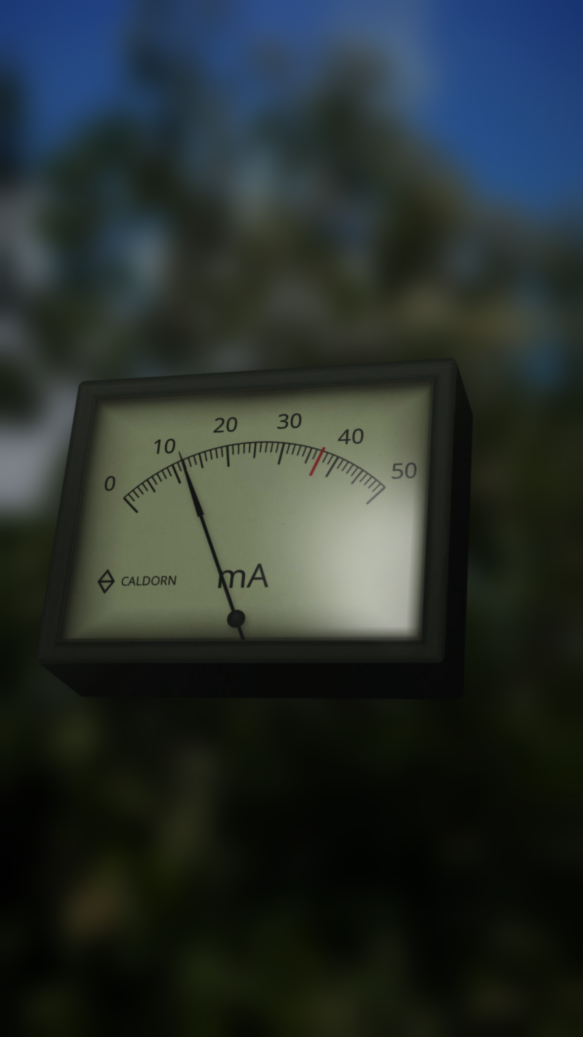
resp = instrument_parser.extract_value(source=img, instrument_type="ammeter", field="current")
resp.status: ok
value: 12 mA
